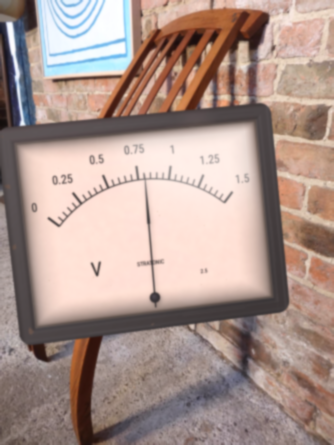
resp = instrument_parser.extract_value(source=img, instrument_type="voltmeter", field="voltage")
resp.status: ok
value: 0.8 V
